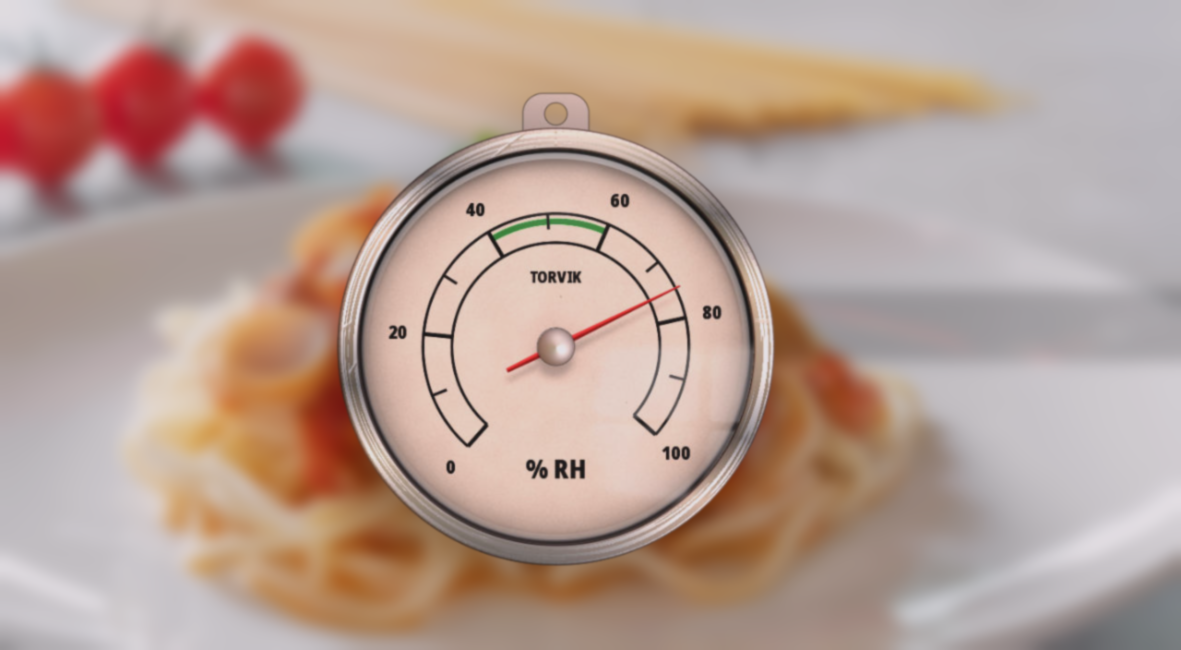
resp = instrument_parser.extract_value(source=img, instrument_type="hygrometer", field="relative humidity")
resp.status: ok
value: 75 %
